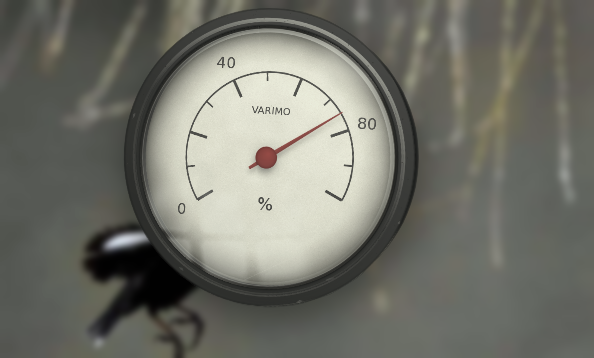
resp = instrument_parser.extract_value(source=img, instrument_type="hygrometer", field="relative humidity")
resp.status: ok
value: 75 %
